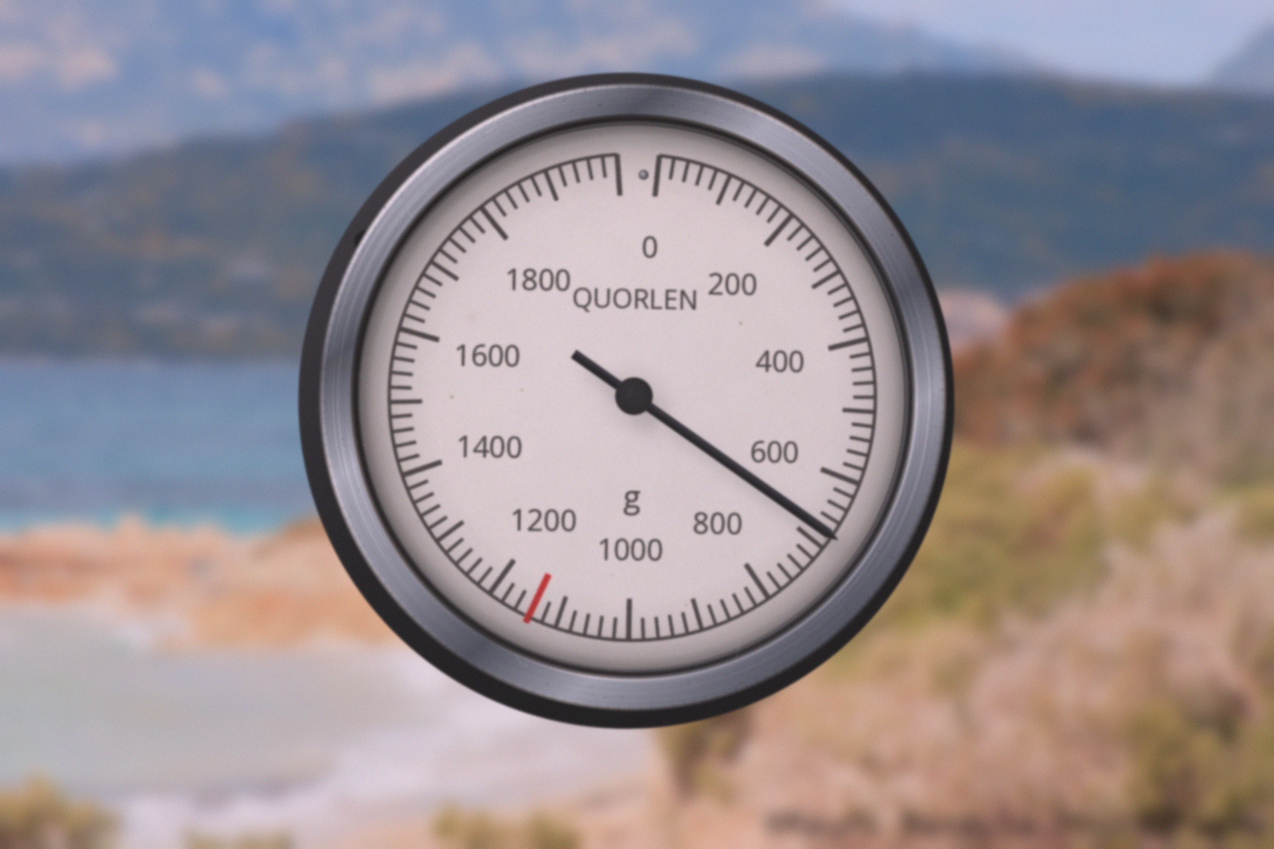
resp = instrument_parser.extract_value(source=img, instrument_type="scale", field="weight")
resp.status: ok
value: 680 g
